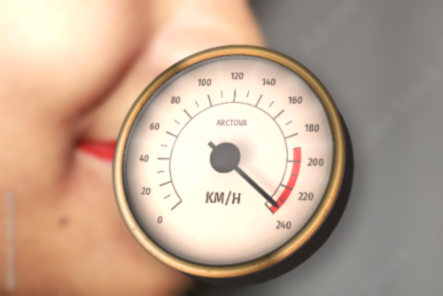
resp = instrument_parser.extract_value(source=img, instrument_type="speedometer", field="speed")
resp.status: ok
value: 235 km/h
